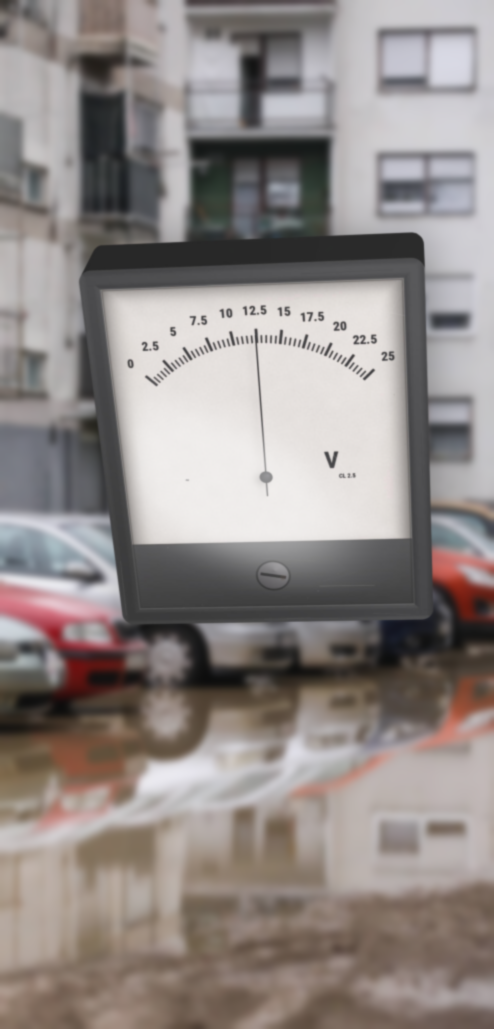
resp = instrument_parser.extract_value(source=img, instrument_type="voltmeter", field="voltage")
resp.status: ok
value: 12.5 V
